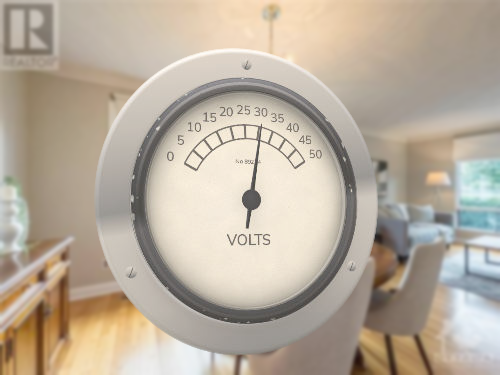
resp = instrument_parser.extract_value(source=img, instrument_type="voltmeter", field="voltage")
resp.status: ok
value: 30 V
